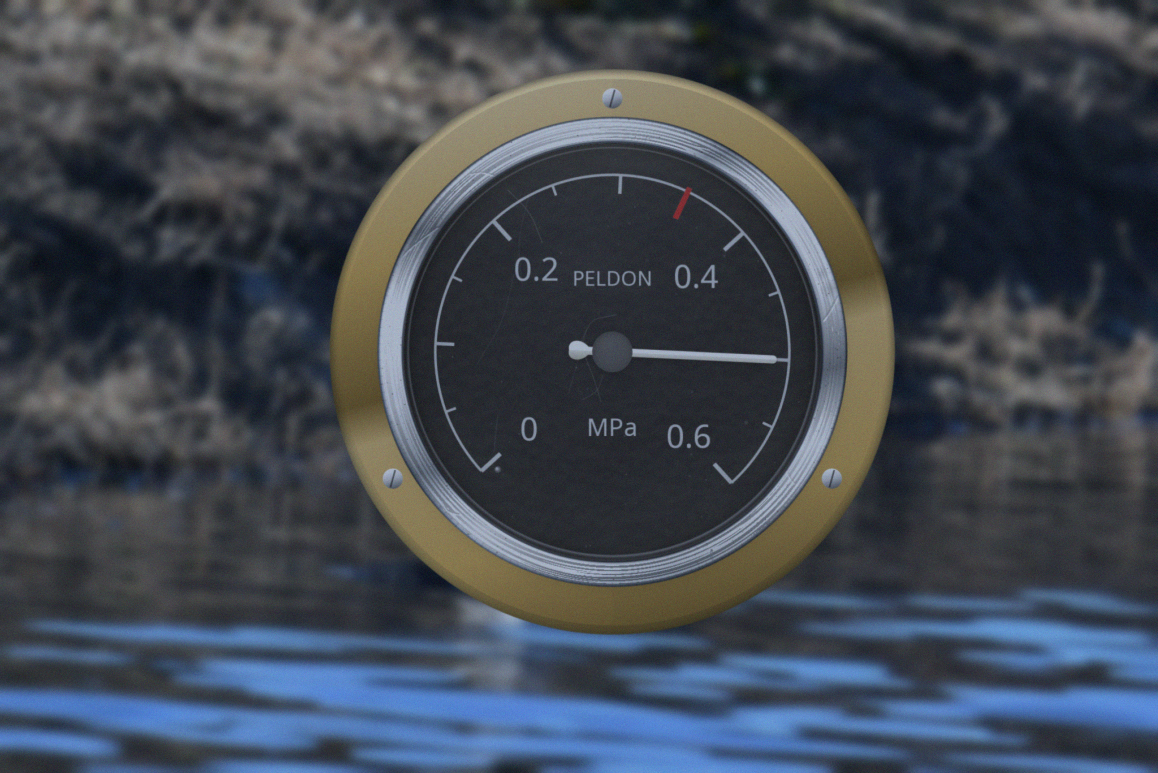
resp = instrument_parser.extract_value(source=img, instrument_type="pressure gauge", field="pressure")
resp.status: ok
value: 0.5 MPa
